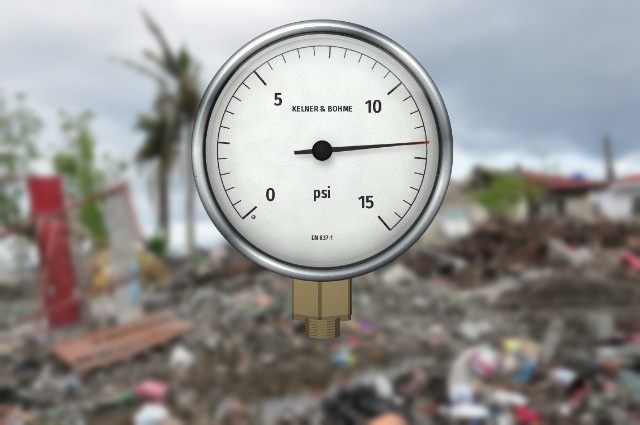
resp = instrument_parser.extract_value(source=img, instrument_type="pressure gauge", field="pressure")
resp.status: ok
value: 12 psi
